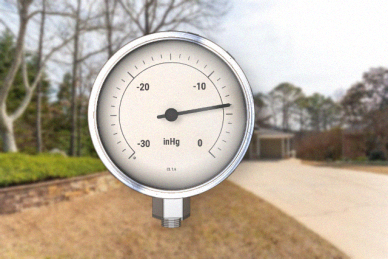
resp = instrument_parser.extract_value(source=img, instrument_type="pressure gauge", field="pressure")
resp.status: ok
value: -6 inHg
